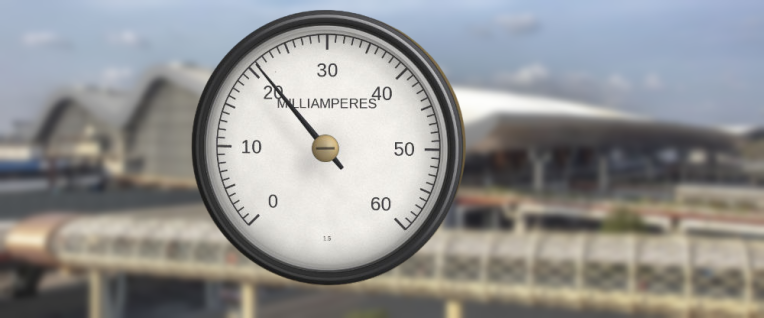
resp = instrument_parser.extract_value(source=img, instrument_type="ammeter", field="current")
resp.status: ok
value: 21 mA
